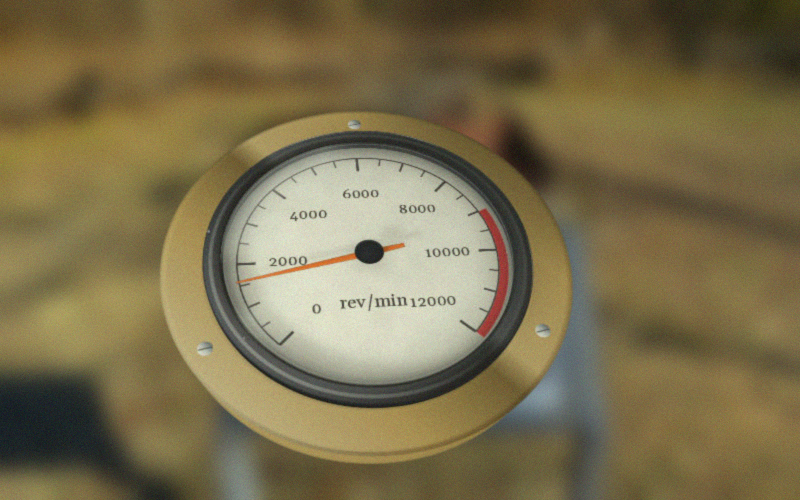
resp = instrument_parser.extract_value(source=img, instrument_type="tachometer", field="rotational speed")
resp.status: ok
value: 1500 rpm
